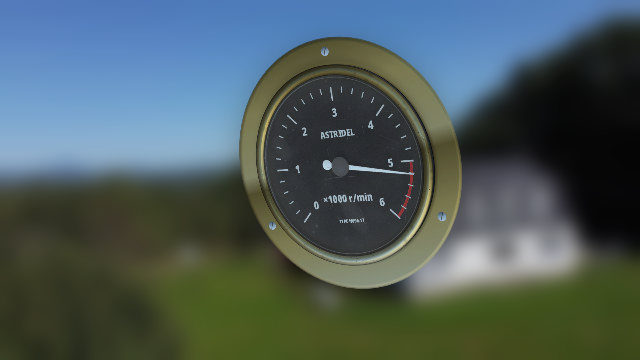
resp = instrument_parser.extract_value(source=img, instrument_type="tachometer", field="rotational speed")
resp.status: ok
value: 5200 rpm
